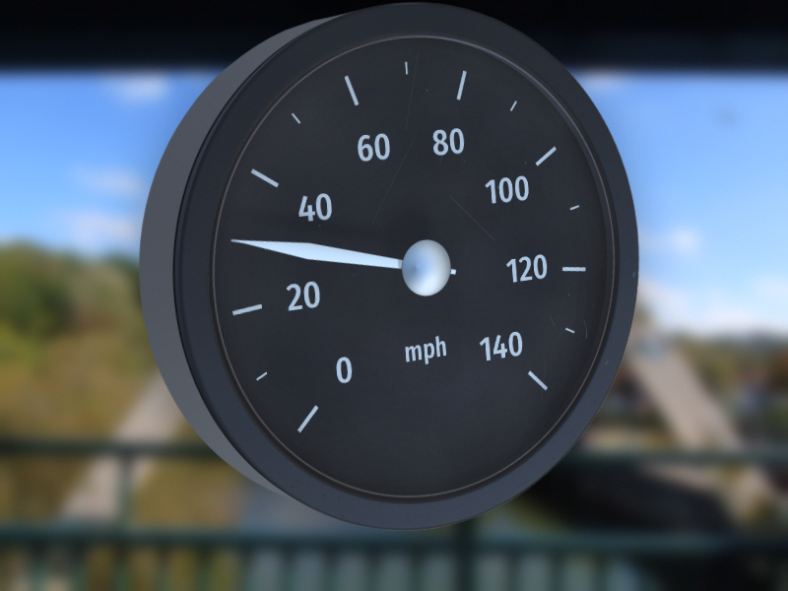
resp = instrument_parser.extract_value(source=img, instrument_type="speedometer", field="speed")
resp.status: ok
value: 30 mph
